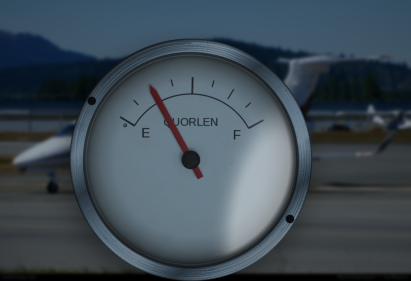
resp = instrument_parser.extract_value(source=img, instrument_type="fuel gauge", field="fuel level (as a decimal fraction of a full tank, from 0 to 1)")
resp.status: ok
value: 0.25
